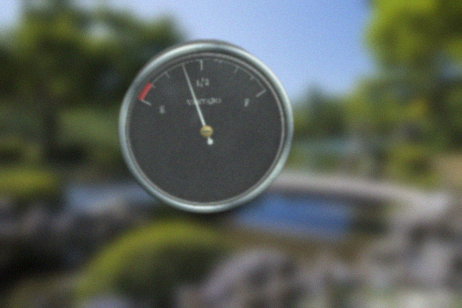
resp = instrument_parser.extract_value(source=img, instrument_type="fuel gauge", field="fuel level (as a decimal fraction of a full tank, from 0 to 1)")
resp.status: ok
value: 0.375
